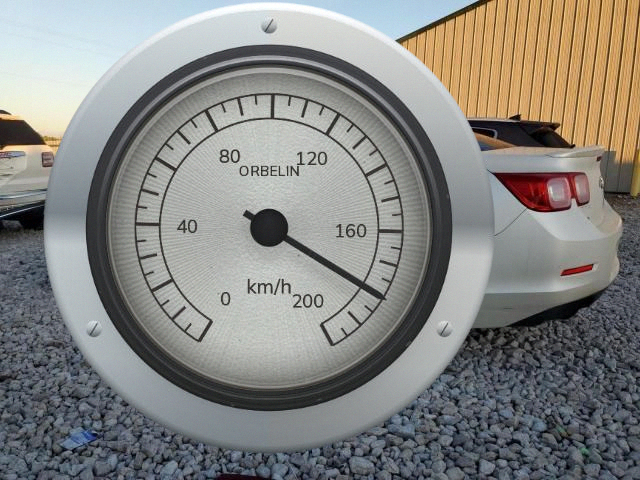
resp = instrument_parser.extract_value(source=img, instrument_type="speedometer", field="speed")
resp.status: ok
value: 180 km/h
